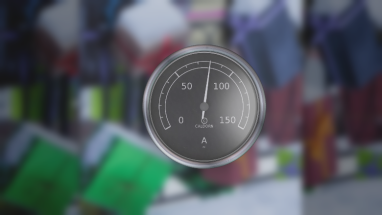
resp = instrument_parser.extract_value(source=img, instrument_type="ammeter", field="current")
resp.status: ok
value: 80 A
